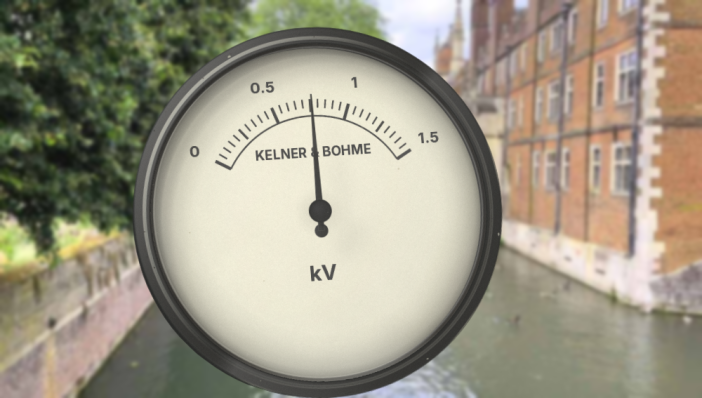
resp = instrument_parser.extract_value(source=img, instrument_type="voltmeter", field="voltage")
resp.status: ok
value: 0.75 kV
